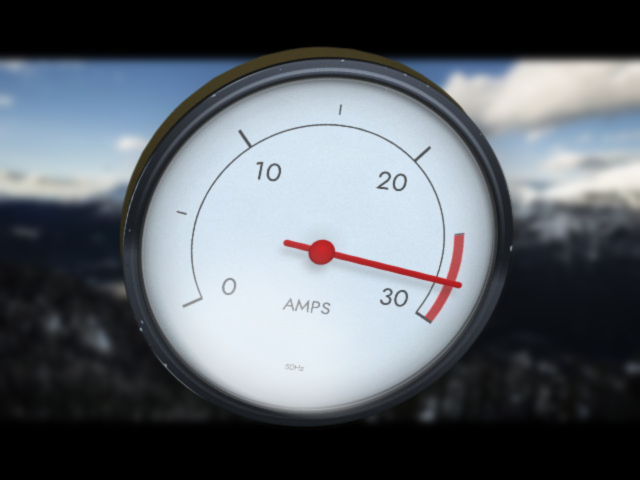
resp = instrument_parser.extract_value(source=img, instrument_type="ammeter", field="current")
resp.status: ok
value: 27.5 A
